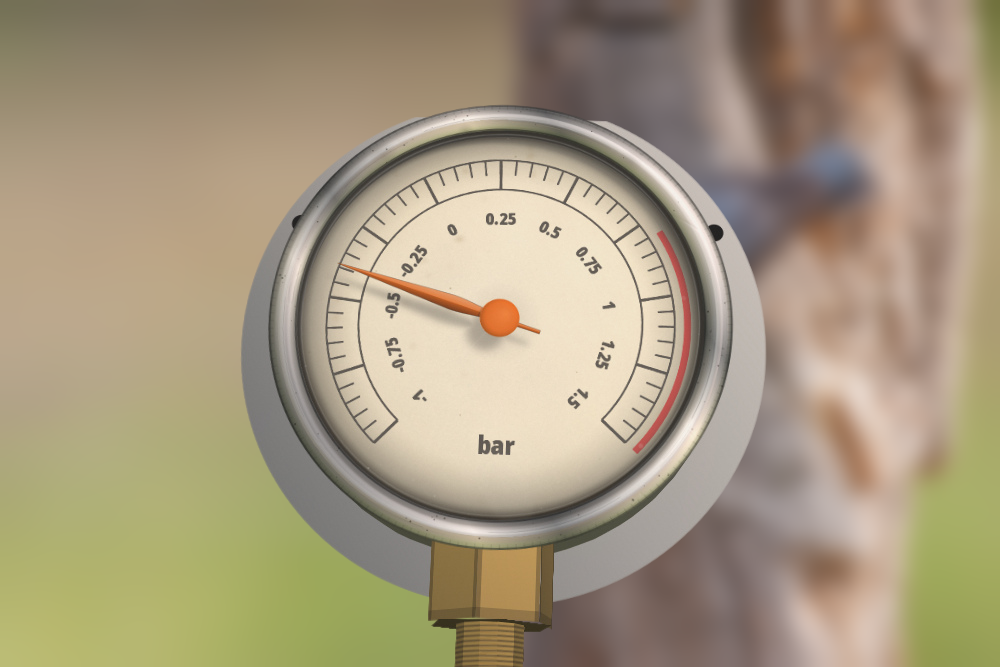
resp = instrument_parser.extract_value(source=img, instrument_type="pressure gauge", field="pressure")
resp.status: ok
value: -0.4 bar
